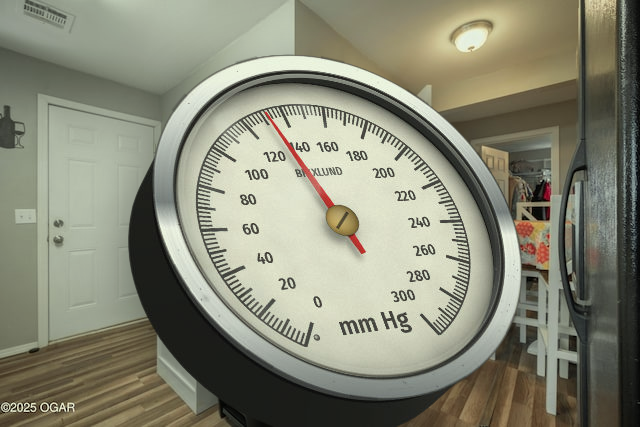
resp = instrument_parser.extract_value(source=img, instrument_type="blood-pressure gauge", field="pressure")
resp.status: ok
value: 130 mmHg
